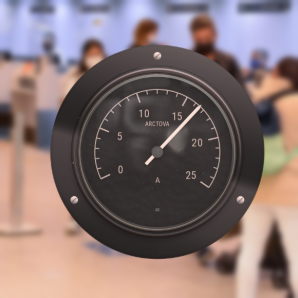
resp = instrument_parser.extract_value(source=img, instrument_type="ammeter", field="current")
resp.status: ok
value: 16.5 A
